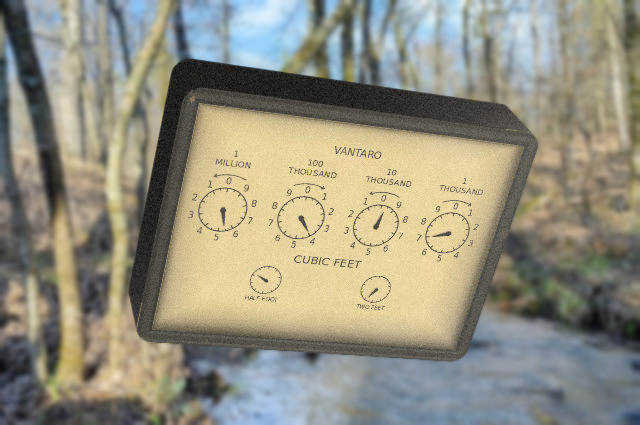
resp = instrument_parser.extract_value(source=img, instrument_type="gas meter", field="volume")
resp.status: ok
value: 539700 ft³
